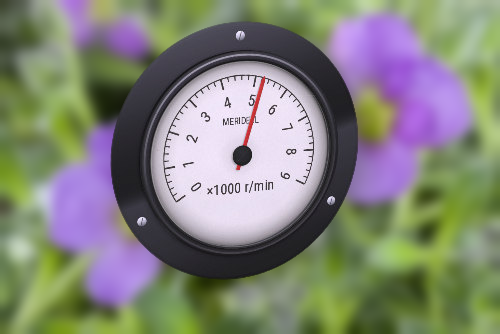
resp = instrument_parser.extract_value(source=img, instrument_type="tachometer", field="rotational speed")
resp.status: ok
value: 5200 rpm
